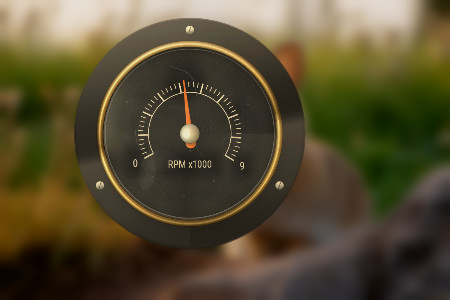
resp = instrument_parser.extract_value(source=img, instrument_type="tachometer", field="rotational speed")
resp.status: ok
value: 4200 rpm
